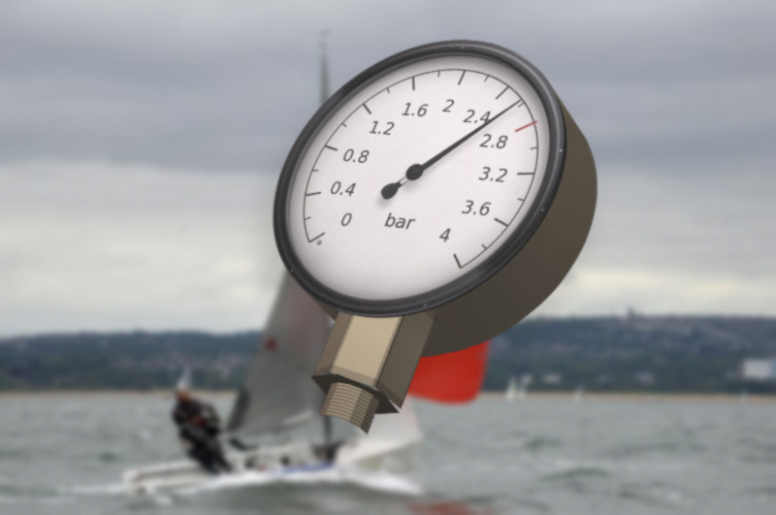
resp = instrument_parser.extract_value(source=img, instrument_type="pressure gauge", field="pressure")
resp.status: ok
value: 2.6 bar
